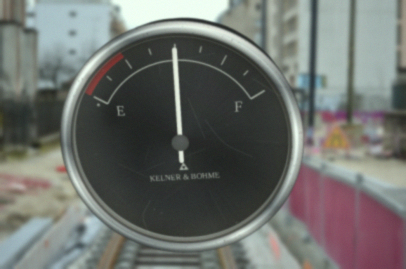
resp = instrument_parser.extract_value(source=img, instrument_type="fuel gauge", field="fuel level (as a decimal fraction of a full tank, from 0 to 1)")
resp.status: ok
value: 0.5
